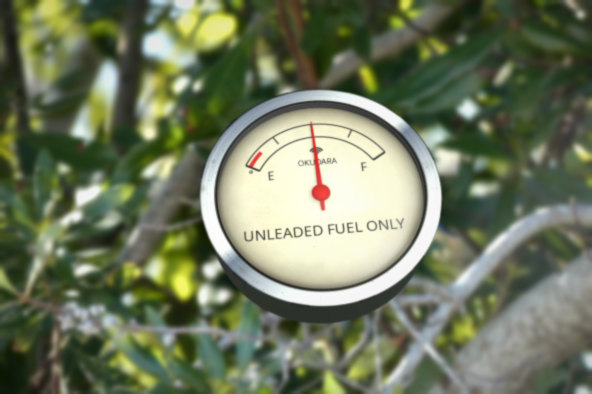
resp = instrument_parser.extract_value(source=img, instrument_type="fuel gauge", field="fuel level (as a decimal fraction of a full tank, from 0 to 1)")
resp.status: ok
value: 0.5
